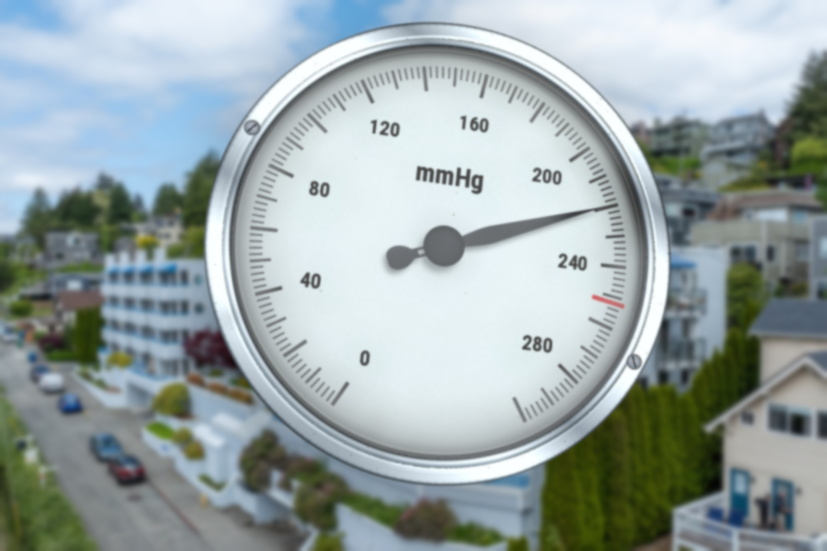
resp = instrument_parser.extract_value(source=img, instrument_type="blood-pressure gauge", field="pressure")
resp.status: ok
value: 220 mmHg
